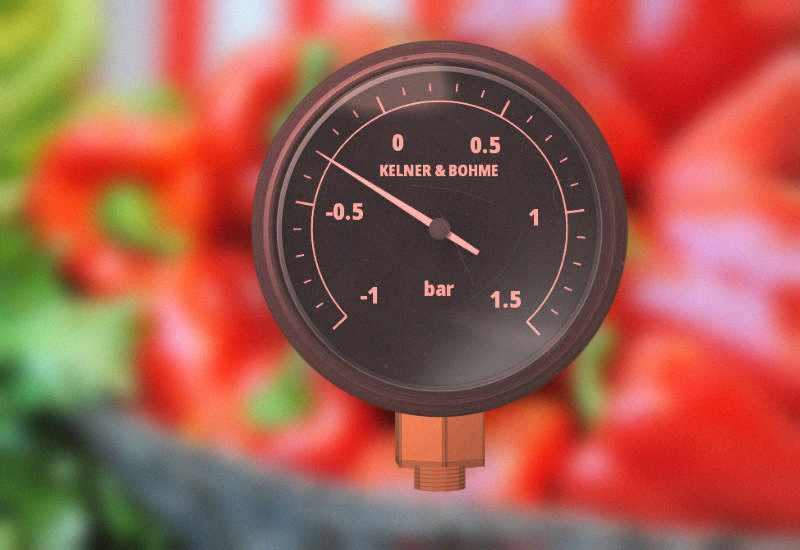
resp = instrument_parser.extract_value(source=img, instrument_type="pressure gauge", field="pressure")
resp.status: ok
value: -0.3 bar
